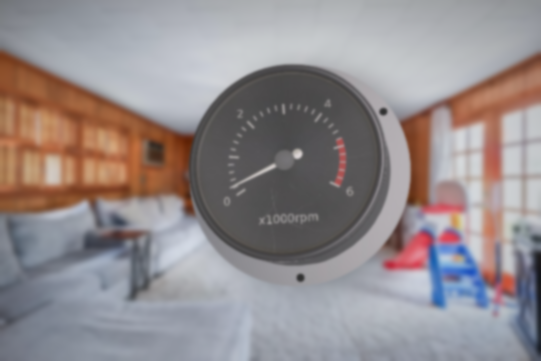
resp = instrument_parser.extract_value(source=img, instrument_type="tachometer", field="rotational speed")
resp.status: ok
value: 200 rpm
